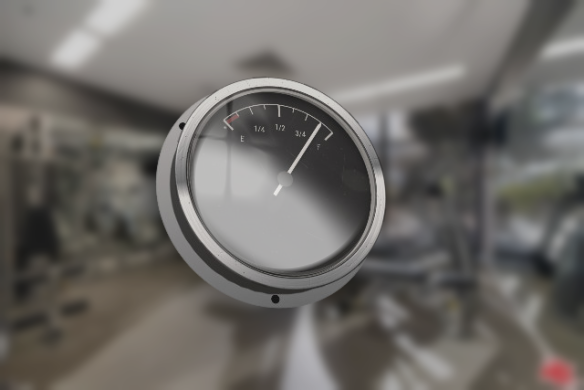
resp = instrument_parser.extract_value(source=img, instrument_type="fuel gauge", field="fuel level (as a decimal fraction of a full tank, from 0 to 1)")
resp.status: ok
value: 0.875
